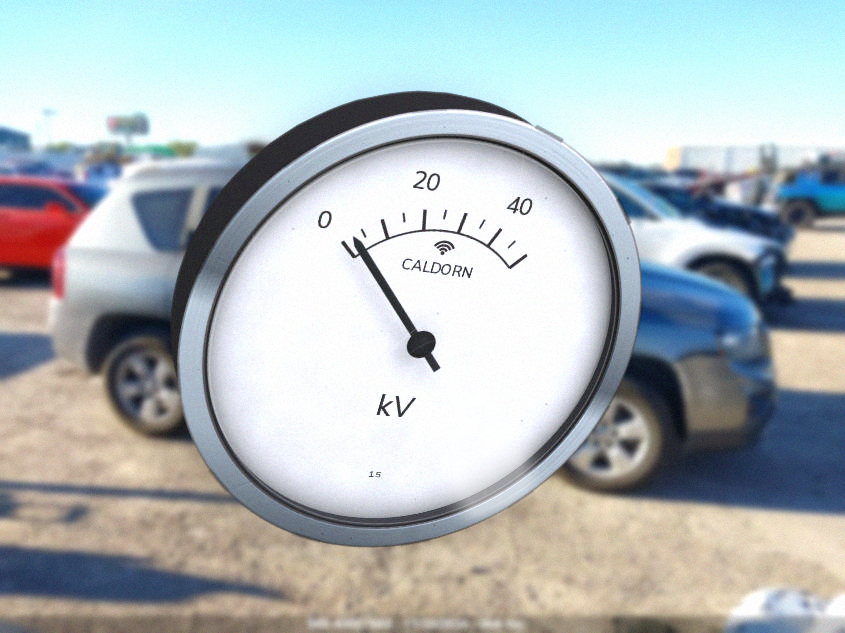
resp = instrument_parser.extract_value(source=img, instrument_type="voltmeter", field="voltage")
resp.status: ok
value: 2.5 kV
